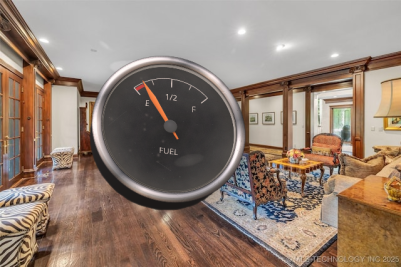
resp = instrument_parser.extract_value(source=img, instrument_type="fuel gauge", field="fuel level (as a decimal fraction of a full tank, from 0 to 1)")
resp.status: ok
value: 0.125
